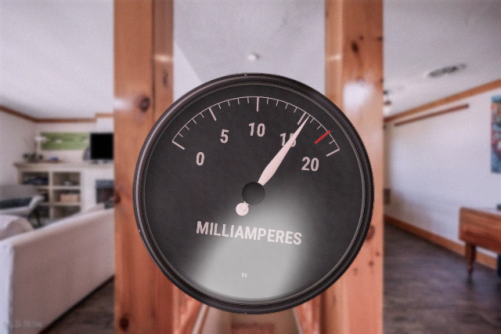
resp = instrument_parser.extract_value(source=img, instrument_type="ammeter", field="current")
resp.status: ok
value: 15.5 mA
